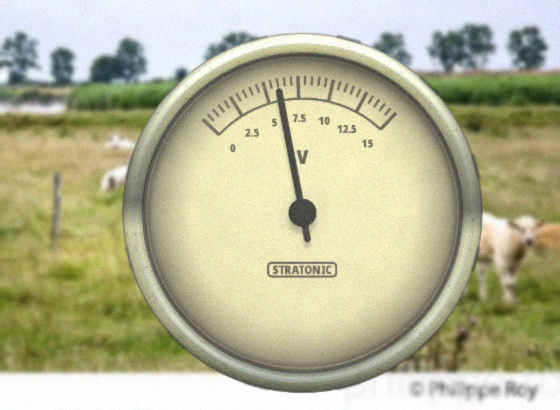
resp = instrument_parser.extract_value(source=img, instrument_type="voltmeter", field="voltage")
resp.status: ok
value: 6 V
